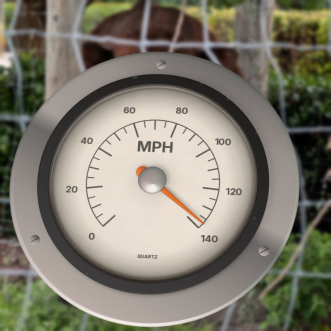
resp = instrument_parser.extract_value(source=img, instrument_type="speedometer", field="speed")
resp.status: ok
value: 137.5 mph
